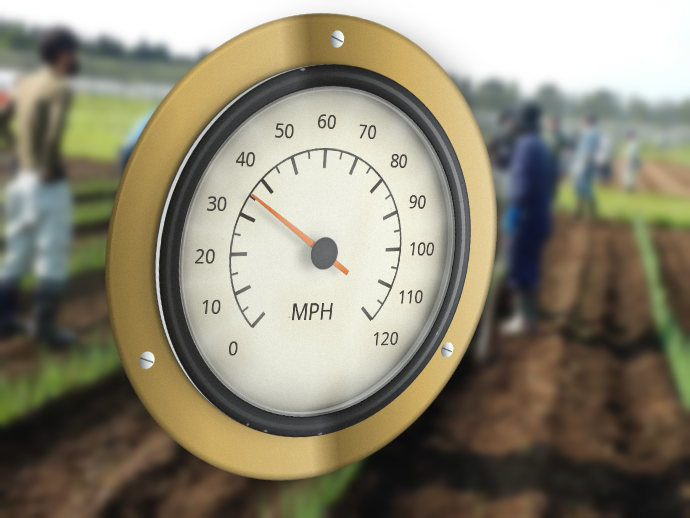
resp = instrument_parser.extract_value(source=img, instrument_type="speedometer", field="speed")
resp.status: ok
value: 35 mph
